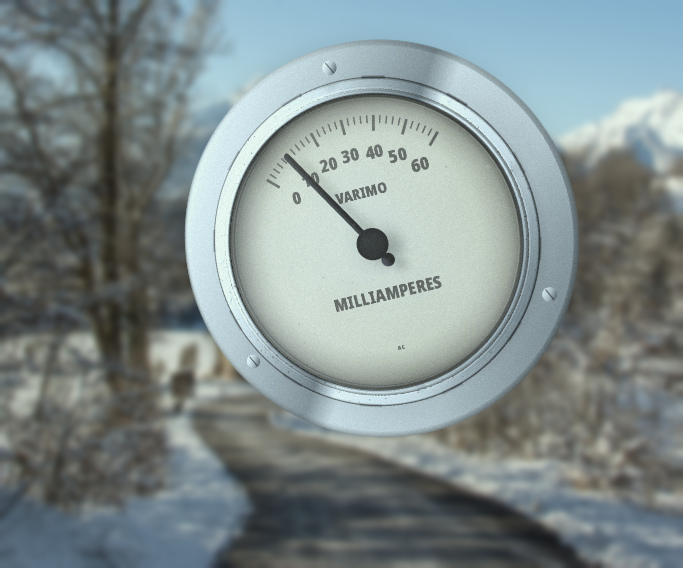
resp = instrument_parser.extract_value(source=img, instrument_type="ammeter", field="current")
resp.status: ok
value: 10 mA
